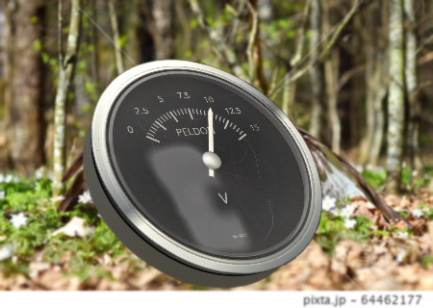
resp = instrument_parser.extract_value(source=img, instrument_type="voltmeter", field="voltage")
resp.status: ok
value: 10 V
